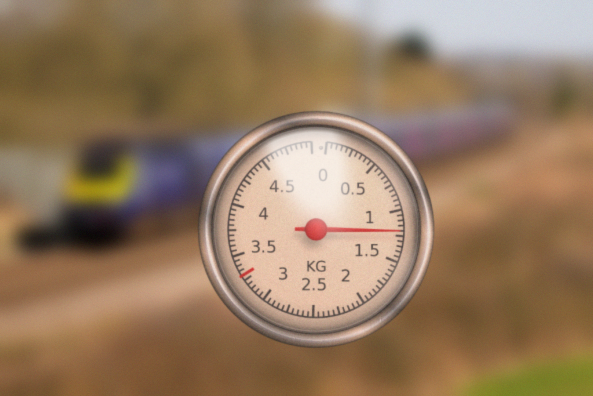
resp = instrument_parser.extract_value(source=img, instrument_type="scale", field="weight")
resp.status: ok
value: 1.2 kg
